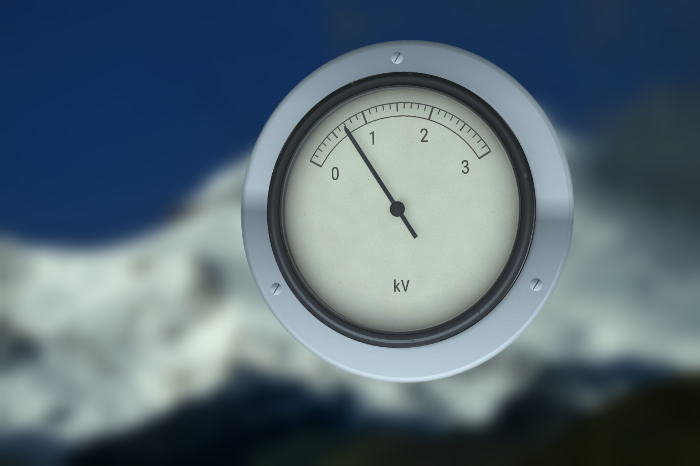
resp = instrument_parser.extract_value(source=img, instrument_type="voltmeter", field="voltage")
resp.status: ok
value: 0.7 kV
